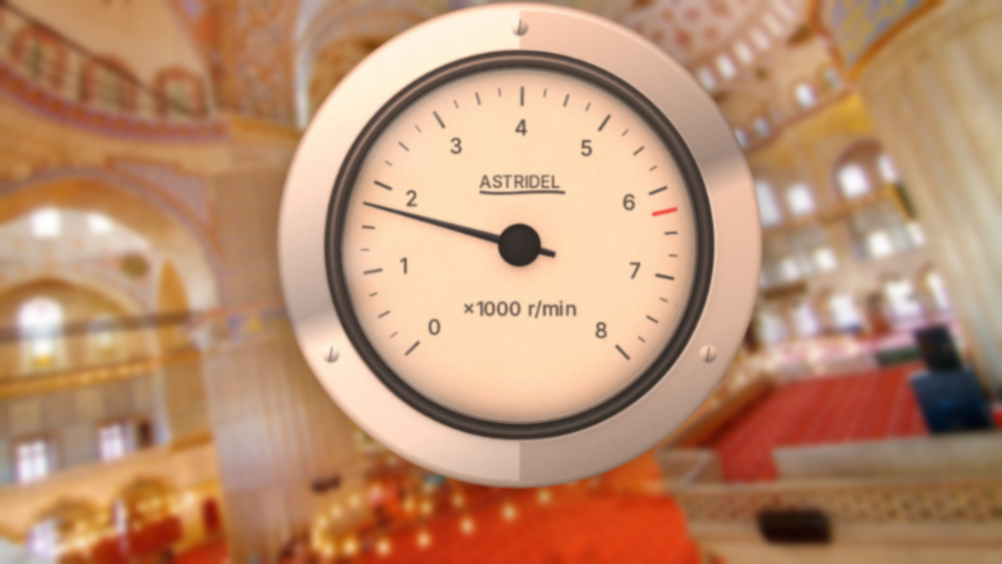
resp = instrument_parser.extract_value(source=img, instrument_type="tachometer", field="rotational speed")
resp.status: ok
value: 1750 rpm
